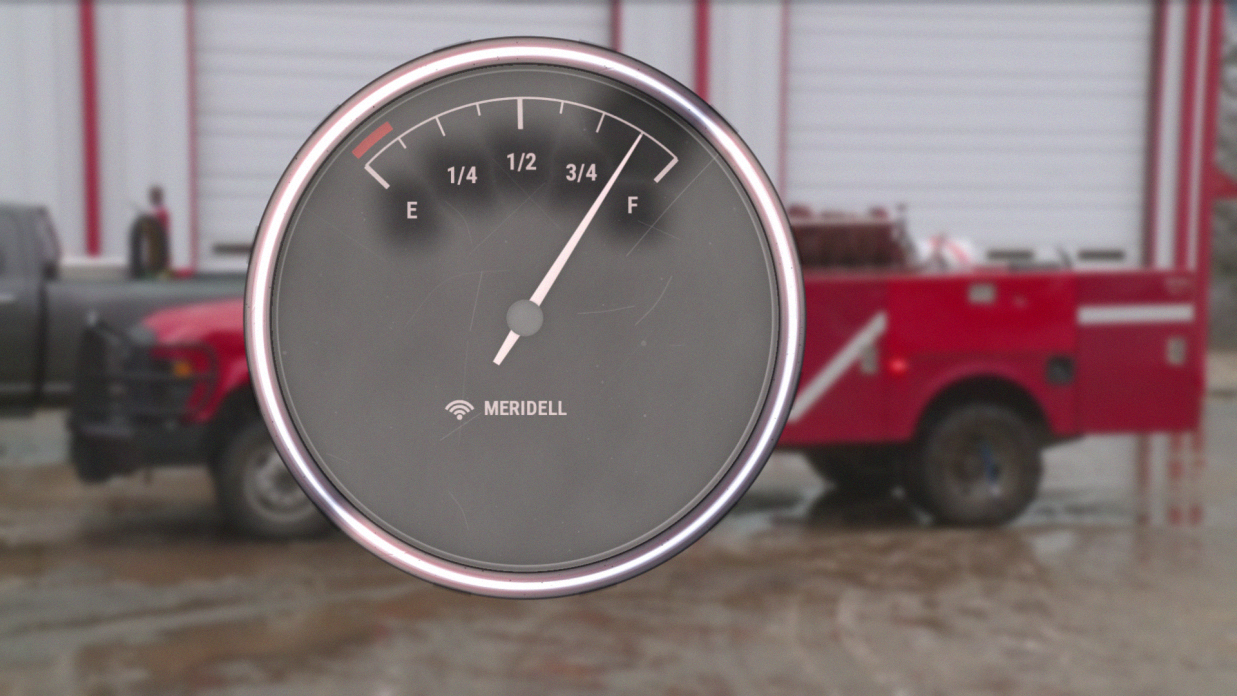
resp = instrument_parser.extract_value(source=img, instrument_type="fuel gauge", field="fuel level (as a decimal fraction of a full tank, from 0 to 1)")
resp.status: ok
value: 0.875
